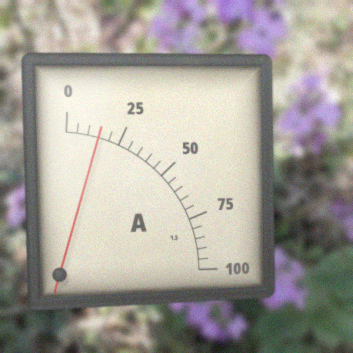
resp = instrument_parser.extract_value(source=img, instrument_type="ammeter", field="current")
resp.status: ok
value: 15 A
